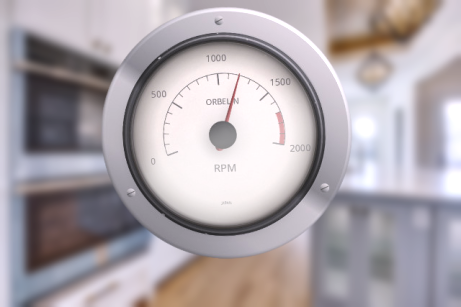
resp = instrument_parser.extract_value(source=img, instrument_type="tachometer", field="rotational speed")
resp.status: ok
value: 1200 rpm
